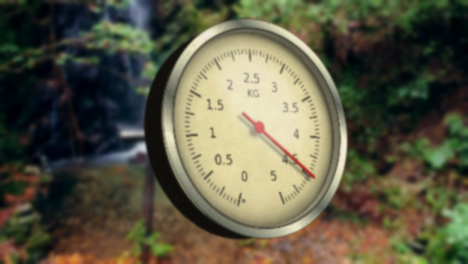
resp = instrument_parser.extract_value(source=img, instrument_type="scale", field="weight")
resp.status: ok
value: 4.5 kg
